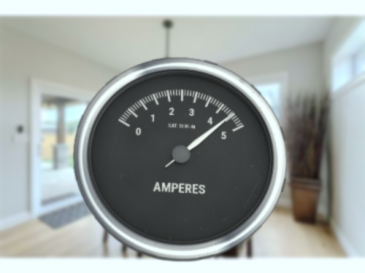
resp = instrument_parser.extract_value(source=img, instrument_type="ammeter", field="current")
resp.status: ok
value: 4.5 A
